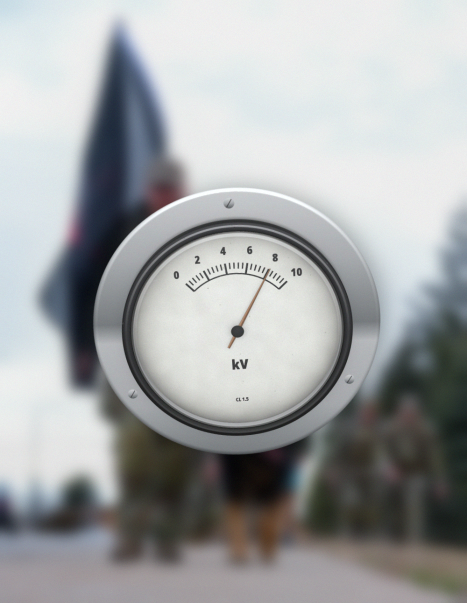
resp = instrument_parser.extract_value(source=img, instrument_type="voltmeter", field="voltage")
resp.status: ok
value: 8 kV
